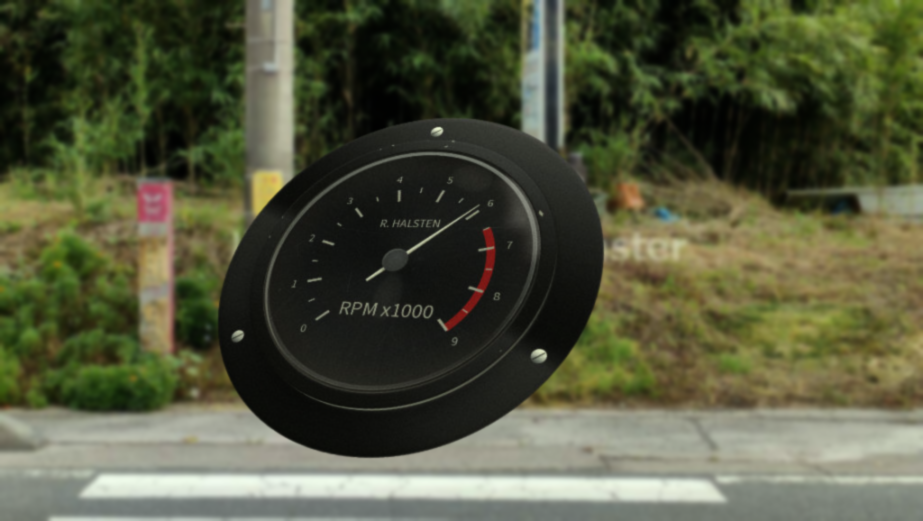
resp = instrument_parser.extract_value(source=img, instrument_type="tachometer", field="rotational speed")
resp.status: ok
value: 6000 rpm
